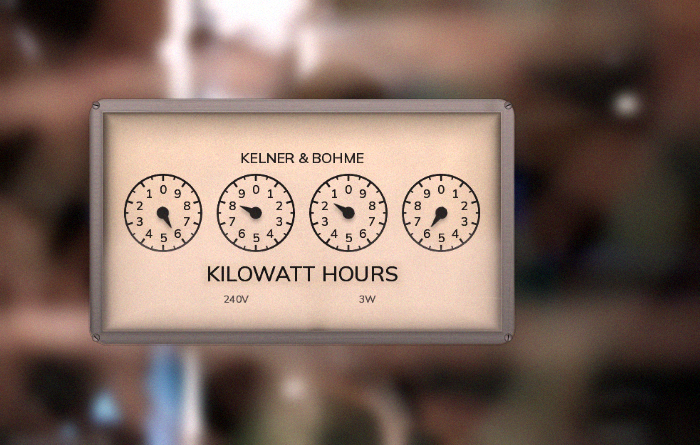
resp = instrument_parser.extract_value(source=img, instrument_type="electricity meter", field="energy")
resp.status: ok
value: 5816 kWh
